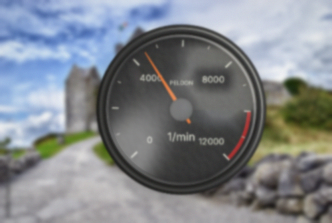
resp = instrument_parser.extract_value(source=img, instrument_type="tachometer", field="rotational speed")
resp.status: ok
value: 4500 rpm
